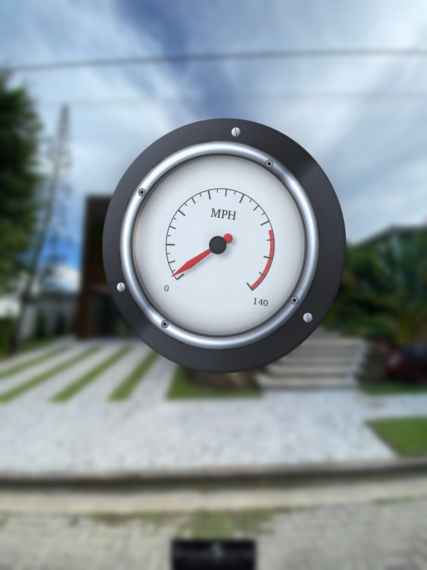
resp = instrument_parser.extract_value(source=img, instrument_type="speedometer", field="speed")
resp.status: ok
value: 2.5 mph
